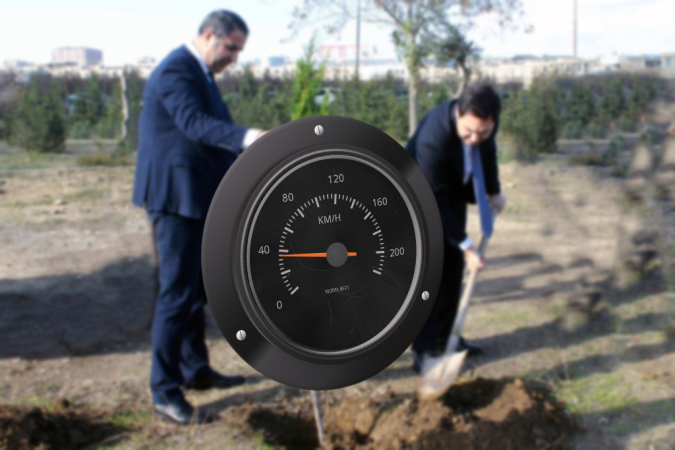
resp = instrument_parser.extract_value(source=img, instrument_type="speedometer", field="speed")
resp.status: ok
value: 36 km/h
